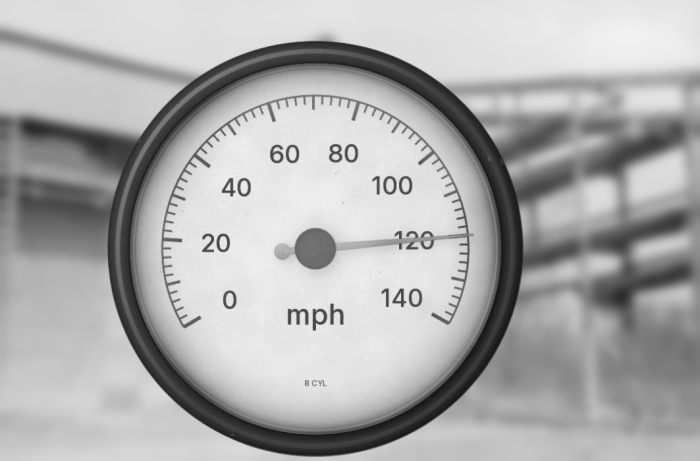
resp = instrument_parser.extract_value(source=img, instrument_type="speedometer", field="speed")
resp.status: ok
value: 120 mph
